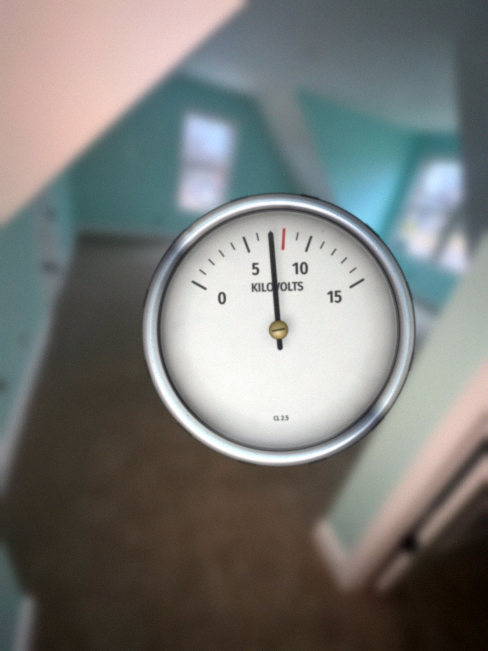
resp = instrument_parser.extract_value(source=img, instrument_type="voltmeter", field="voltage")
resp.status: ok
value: 7 kV
